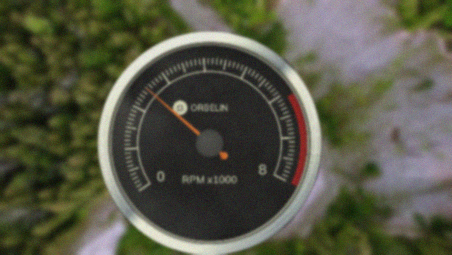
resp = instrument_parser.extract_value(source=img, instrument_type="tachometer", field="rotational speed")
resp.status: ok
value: 2500 rpm
